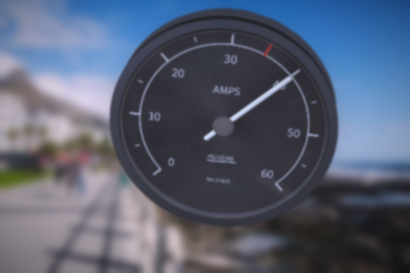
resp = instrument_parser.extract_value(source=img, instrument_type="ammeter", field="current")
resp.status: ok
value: 40 A
